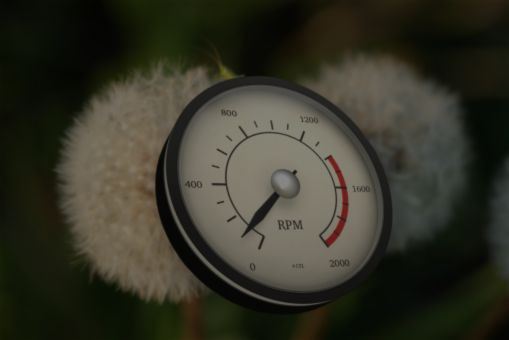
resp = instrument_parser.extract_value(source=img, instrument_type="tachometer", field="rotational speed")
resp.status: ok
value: 100 rpm
